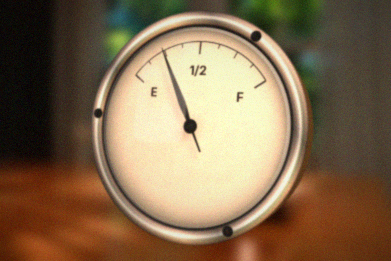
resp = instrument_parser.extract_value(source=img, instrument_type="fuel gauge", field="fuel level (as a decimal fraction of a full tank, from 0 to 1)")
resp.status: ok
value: 0.25
